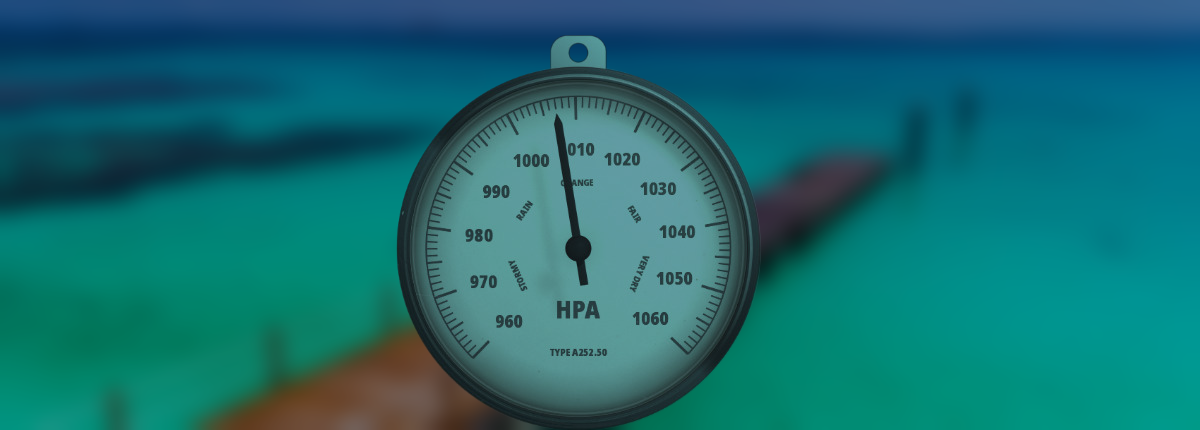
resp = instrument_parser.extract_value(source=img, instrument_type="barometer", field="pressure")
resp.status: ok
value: 1007 hPa
